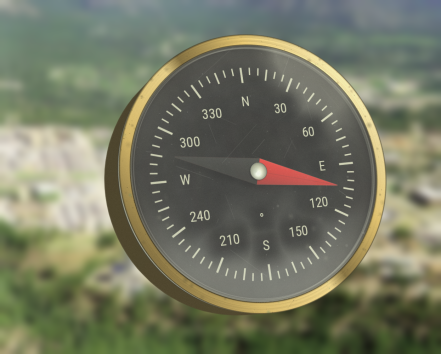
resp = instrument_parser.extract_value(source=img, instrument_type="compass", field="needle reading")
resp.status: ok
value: 105 °
